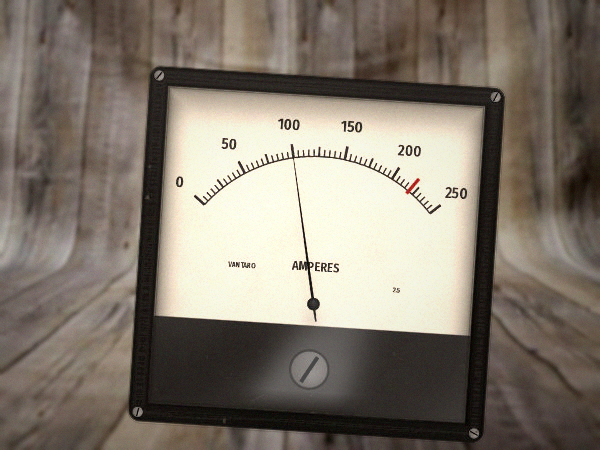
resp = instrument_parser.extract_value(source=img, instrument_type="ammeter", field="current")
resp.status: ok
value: 100 A
